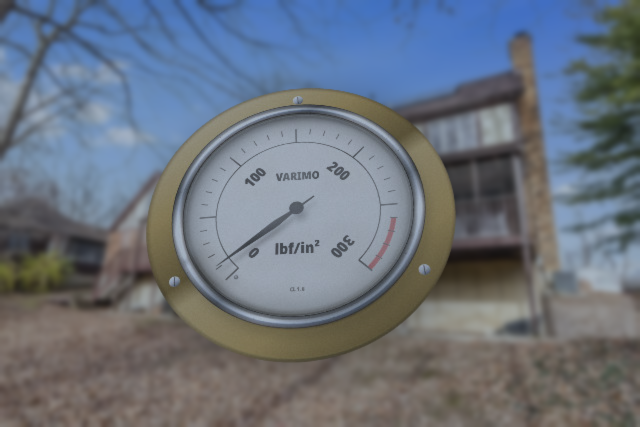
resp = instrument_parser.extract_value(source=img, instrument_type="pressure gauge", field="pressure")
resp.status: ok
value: 10 psi
